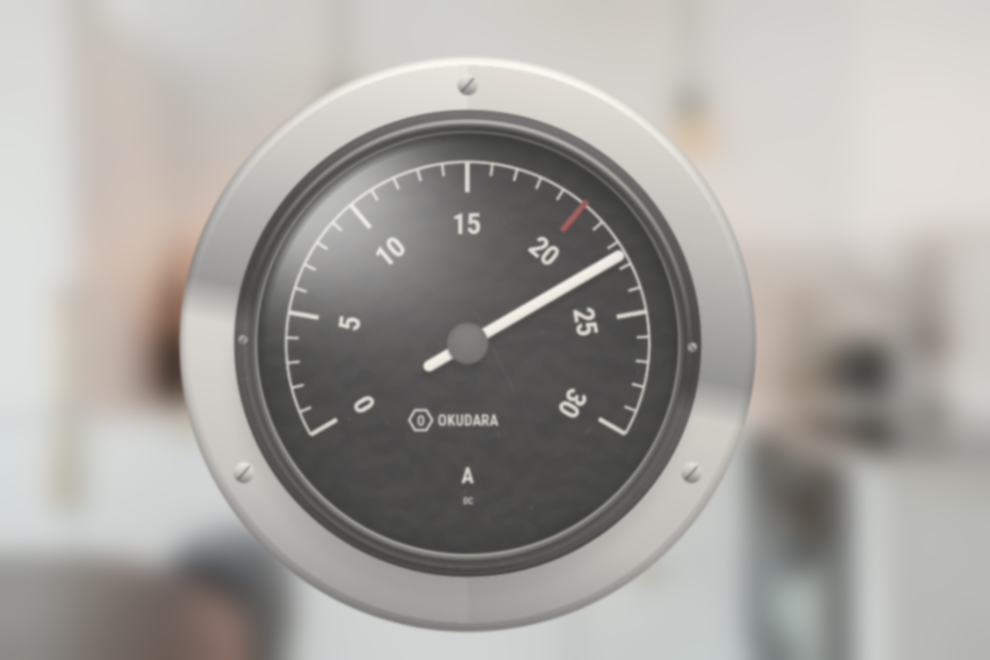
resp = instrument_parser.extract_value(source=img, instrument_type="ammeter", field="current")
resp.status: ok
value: 22.5 A
